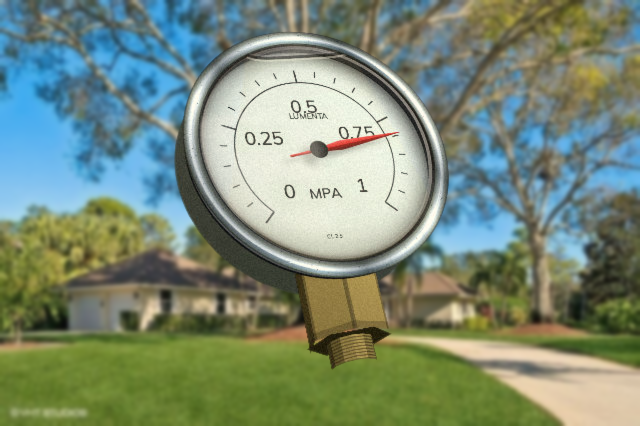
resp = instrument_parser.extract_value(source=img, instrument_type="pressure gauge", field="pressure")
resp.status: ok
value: 0.8 MPa
